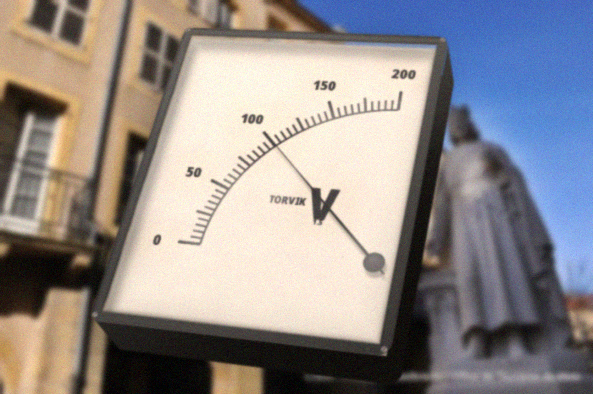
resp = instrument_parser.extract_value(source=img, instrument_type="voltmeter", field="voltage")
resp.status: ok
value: 100 V
